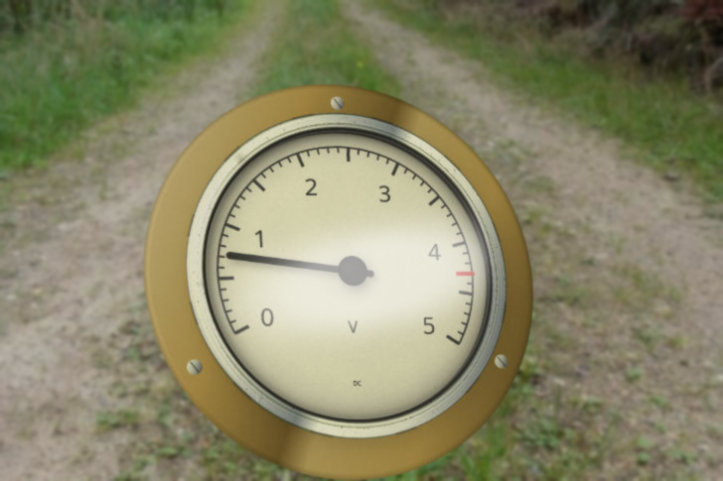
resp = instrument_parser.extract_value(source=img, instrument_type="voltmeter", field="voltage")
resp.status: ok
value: 0.7 V
